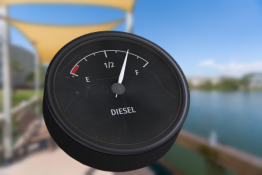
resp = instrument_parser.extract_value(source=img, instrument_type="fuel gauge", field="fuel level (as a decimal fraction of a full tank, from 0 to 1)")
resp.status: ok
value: 0.75
